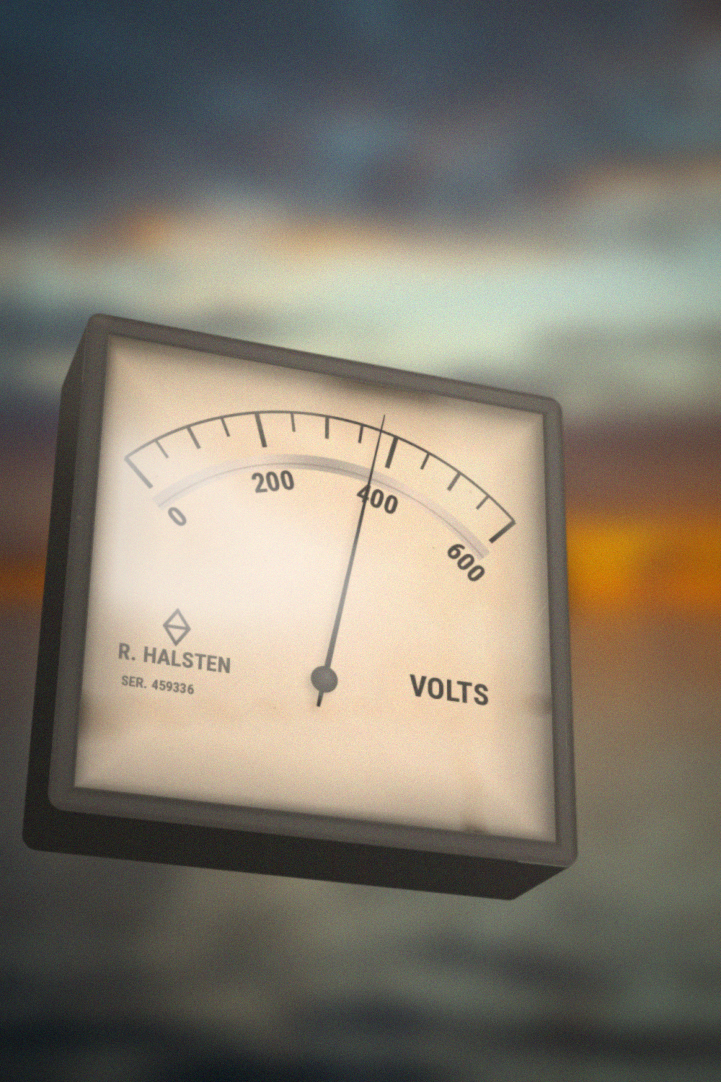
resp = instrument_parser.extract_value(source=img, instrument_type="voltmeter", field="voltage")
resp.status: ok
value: 375 V
